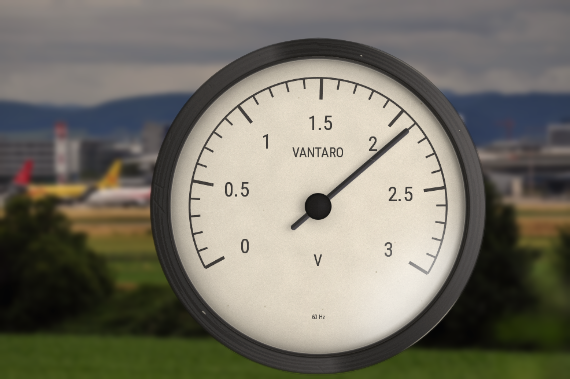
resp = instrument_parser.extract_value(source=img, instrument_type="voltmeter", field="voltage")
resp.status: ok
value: 2.1 V
